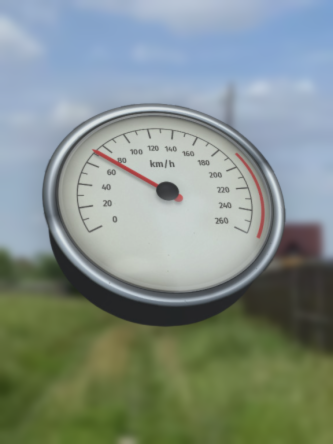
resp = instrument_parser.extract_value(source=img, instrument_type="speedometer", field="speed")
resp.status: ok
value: 70 km/h
